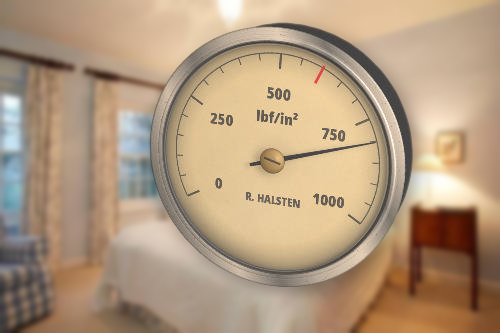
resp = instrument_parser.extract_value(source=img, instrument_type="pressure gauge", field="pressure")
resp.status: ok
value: 800 psi
